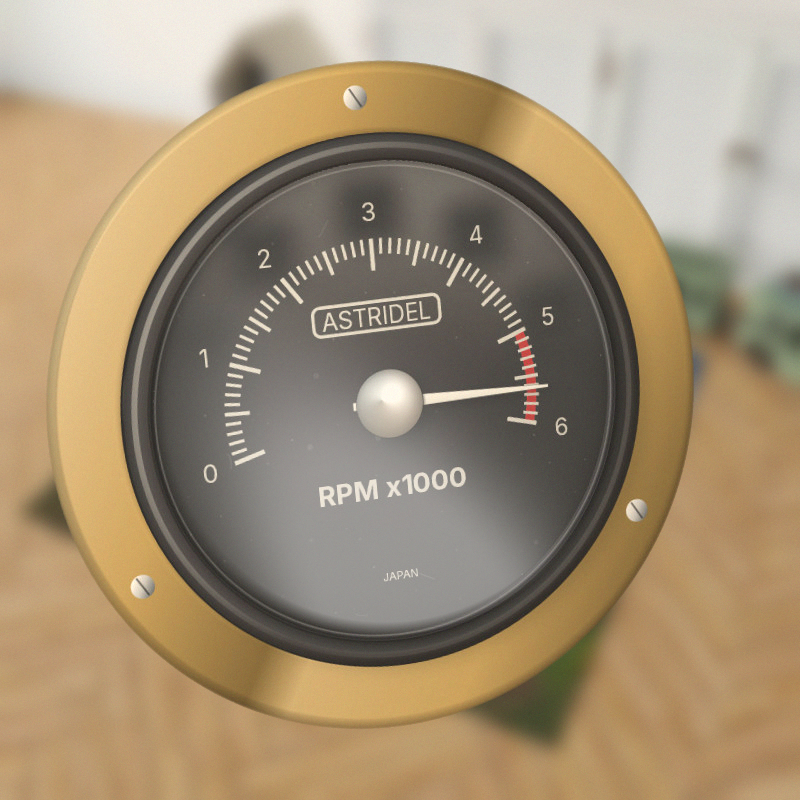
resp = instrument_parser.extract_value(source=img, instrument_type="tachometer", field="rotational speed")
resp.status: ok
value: 5600 rpm
